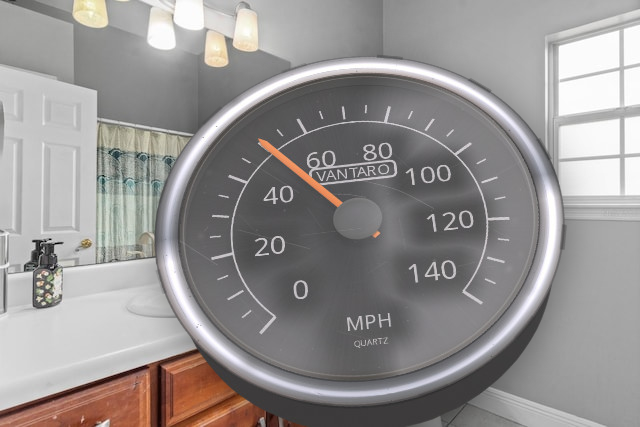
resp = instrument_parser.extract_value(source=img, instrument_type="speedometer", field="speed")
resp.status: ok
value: 50 mph
